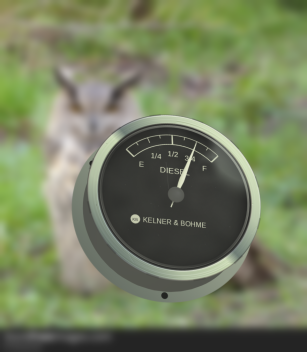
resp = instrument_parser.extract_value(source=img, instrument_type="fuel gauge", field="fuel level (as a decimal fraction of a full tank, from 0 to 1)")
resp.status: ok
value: 0.75
